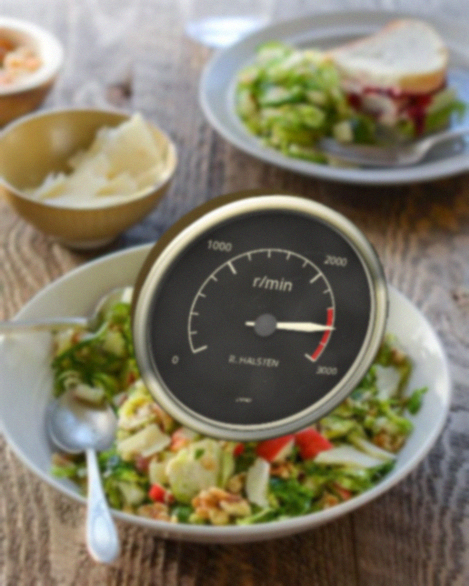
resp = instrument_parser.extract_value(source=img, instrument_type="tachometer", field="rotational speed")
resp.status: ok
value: 2600 rpm
